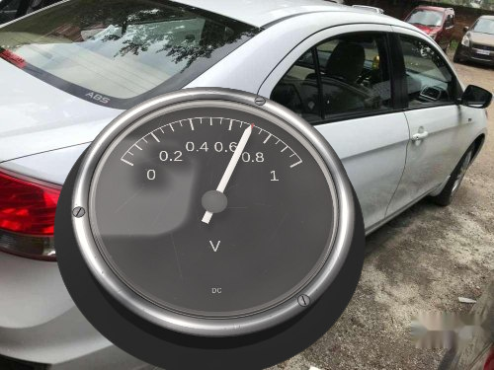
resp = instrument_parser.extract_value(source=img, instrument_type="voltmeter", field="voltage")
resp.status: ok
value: 0.7 V
